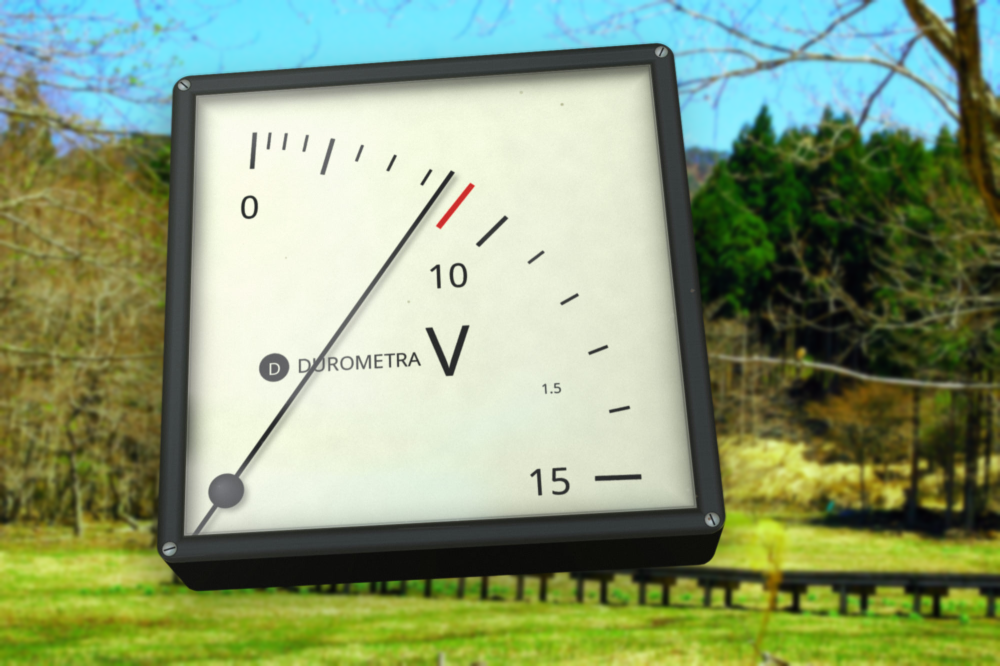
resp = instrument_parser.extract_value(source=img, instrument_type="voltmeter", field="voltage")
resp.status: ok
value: 8.5 V
